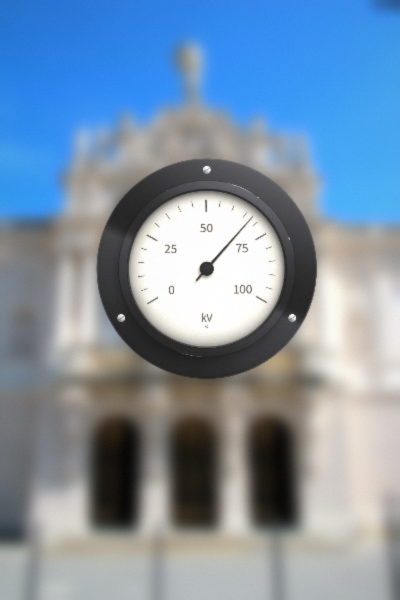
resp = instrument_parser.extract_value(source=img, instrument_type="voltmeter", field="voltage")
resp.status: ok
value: 67.5 kV
